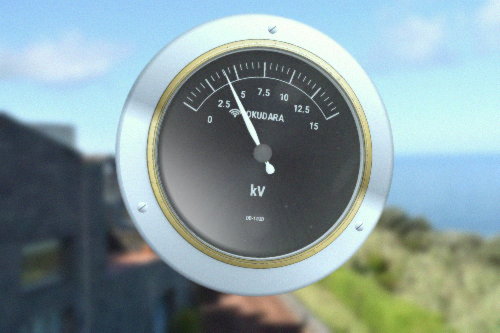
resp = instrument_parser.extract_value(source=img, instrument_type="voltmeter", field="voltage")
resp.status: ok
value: 4 kV
